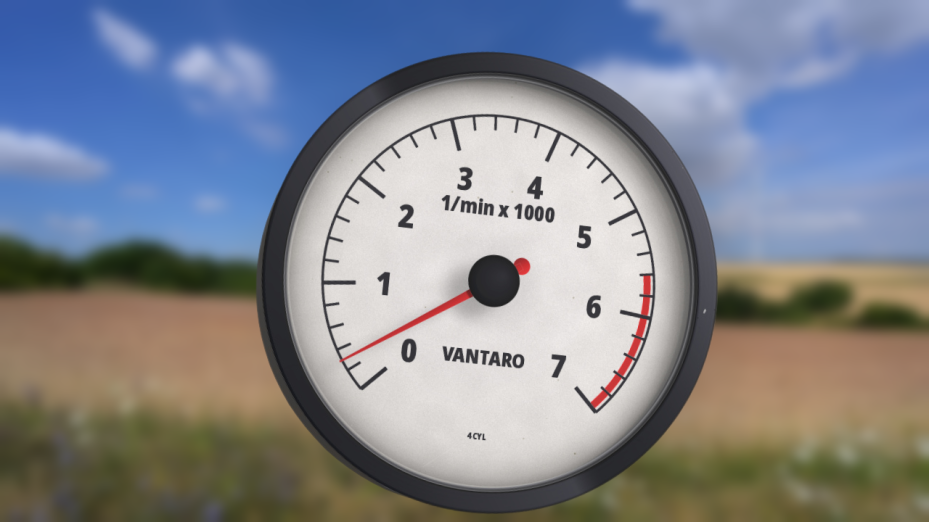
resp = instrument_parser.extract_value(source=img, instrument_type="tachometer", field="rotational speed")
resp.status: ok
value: 300 rpm
